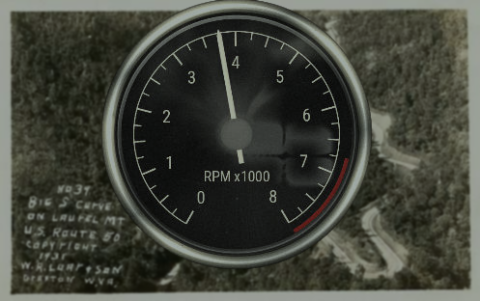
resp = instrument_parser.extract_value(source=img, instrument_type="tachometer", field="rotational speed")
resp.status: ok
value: 3750 rpm
